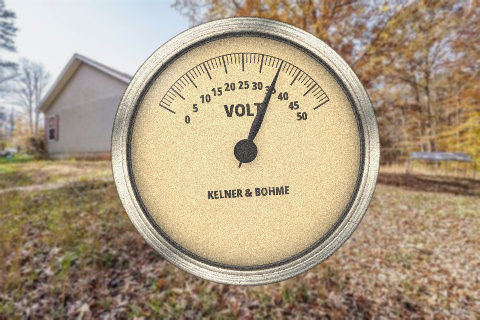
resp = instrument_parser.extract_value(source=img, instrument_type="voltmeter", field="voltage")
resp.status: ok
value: 35 V
